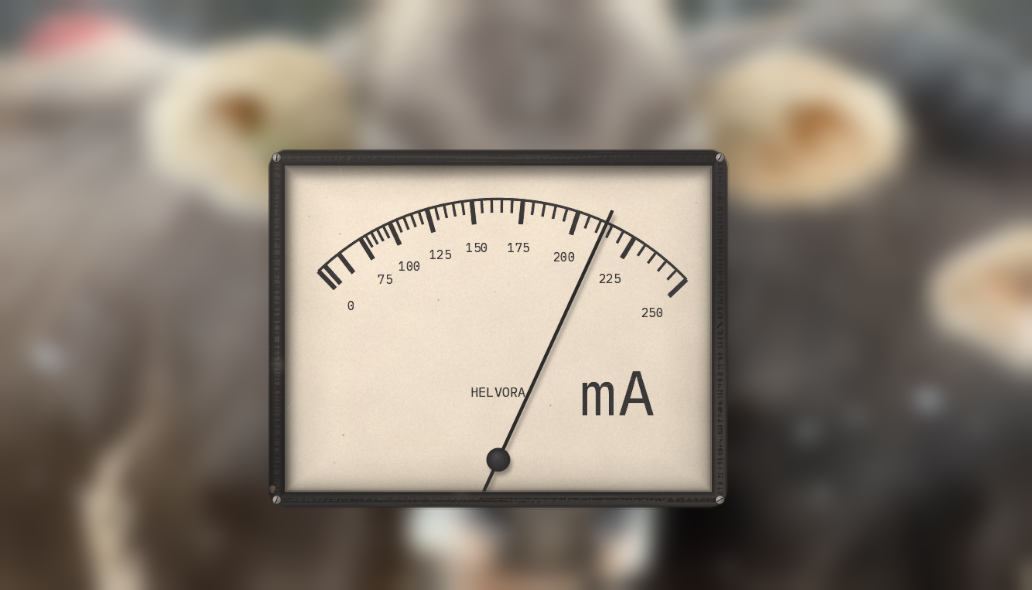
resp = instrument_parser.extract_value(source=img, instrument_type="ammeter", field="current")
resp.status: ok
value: 212.5 mA
